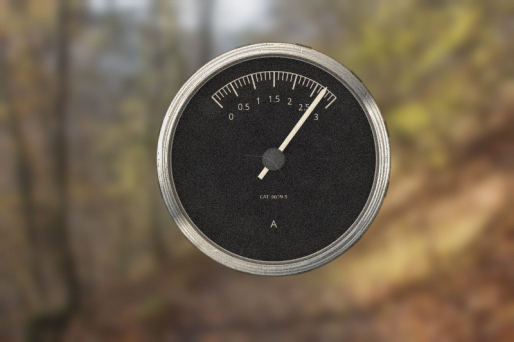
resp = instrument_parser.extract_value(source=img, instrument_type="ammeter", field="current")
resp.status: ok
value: 2.7 A
